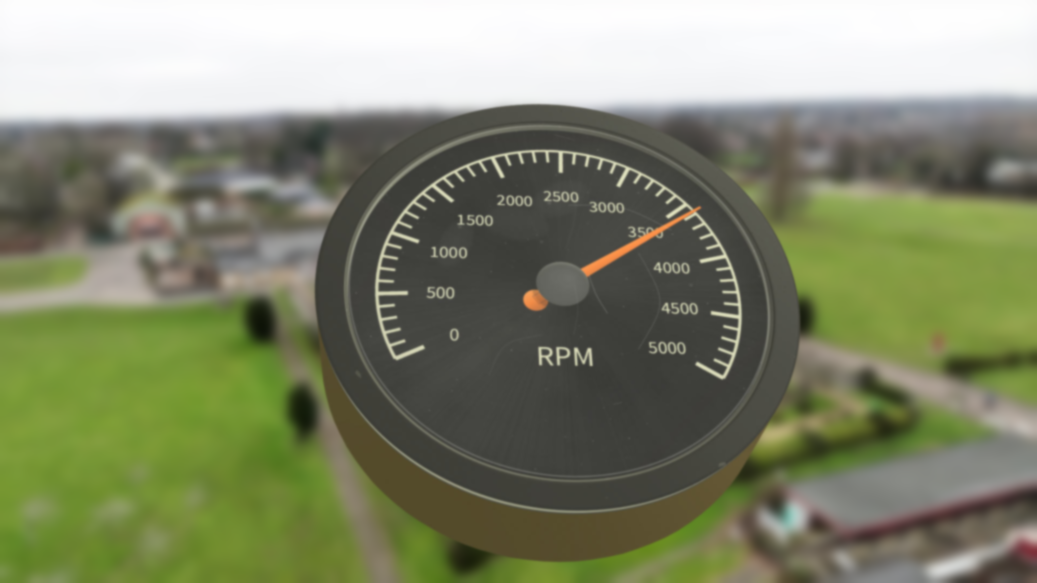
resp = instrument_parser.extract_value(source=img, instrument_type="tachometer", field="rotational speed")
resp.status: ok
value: 3600 rpm
